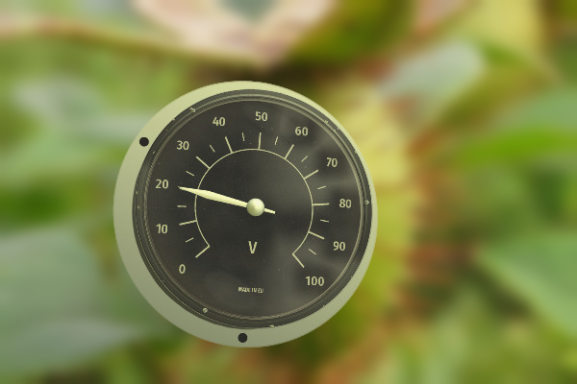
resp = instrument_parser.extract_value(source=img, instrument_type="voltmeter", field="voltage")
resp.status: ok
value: 20 V
